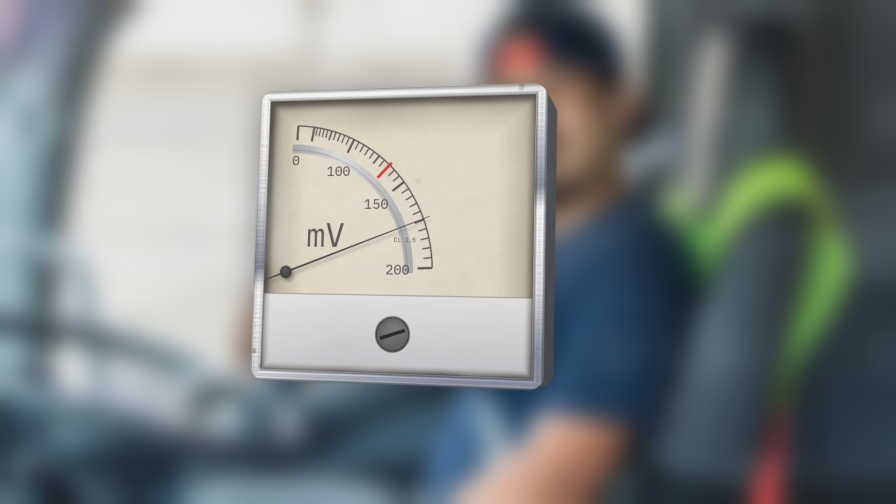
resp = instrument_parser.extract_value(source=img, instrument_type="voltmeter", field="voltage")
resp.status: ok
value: 175 mV
